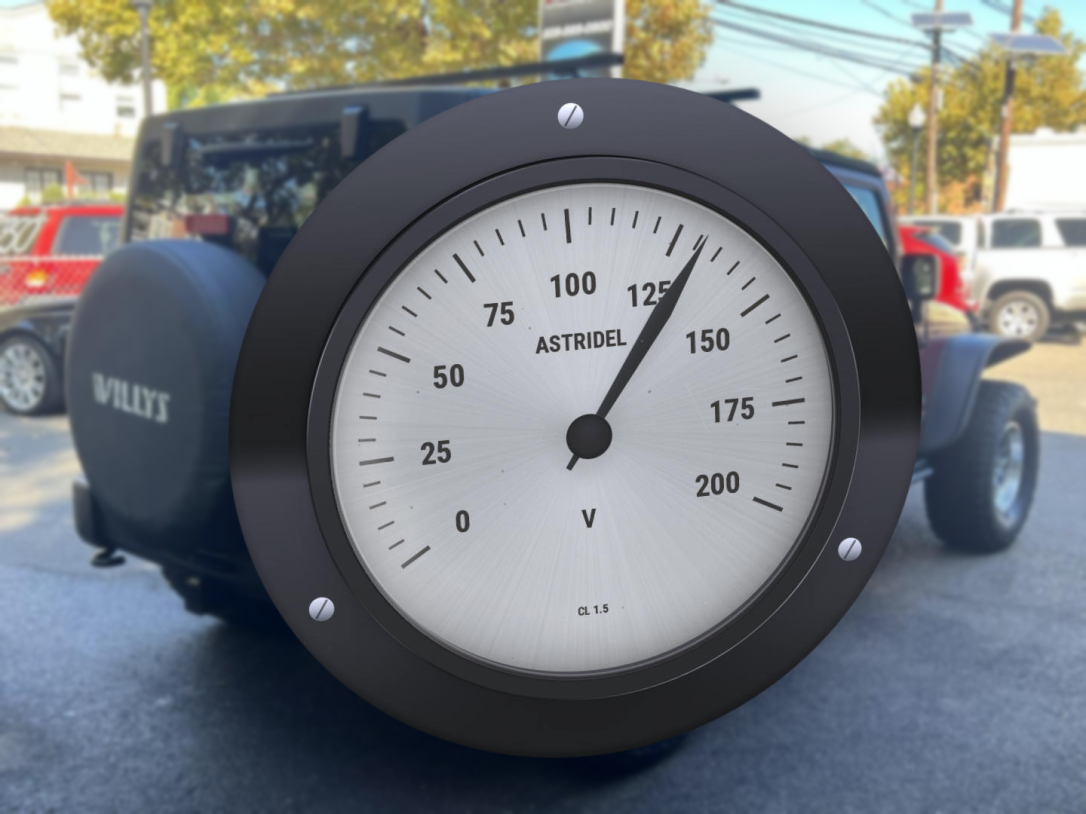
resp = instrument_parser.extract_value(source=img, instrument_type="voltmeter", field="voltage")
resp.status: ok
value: 130 V
